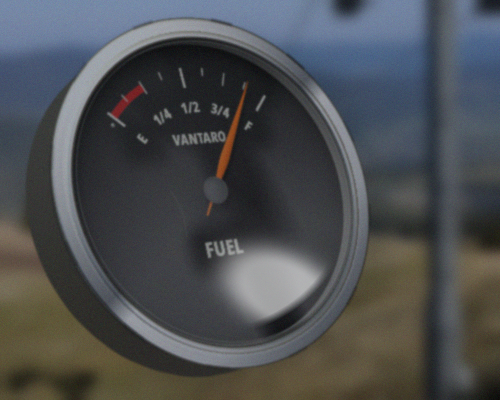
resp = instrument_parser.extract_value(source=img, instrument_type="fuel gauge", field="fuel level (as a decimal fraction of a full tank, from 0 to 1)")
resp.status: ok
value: 0.875
